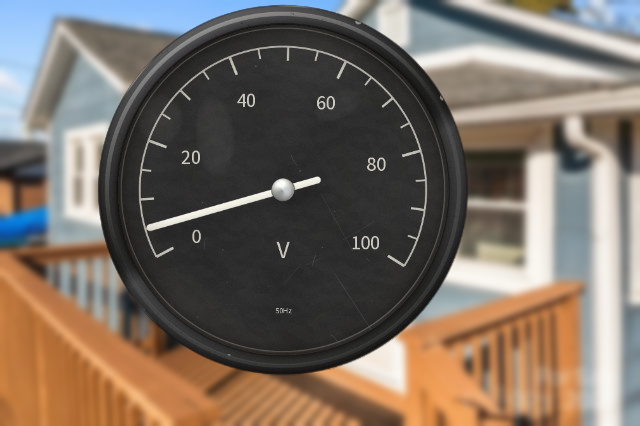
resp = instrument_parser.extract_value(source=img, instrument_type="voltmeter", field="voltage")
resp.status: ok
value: 5 V
